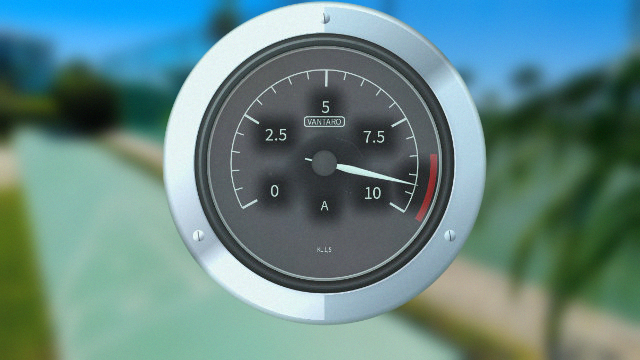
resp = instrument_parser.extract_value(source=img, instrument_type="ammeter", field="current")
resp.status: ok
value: 9.25 A
